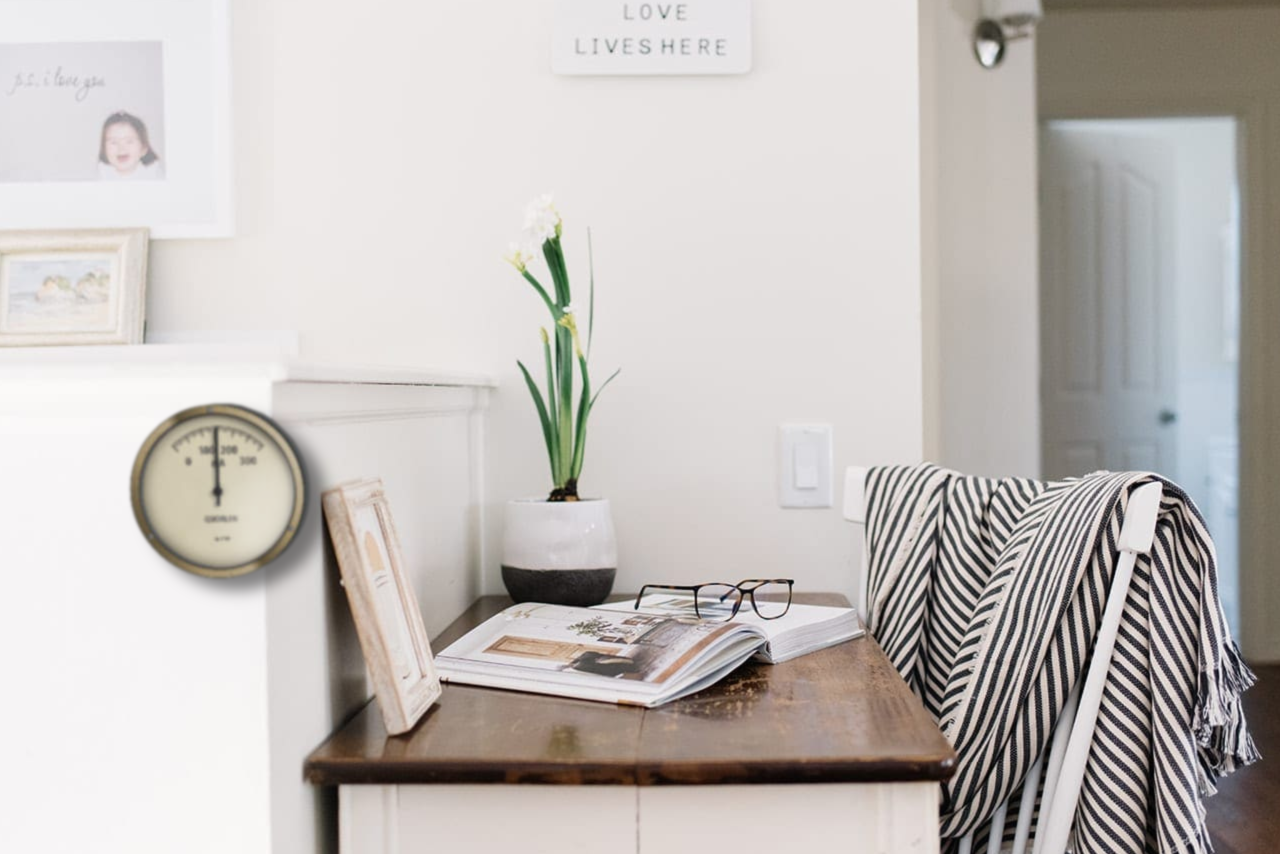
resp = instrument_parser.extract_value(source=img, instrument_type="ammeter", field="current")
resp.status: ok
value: 150 mA
